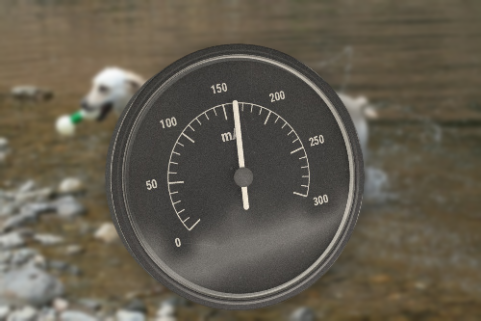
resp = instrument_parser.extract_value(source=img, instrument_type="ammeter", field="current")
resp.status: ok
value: 160 mA
